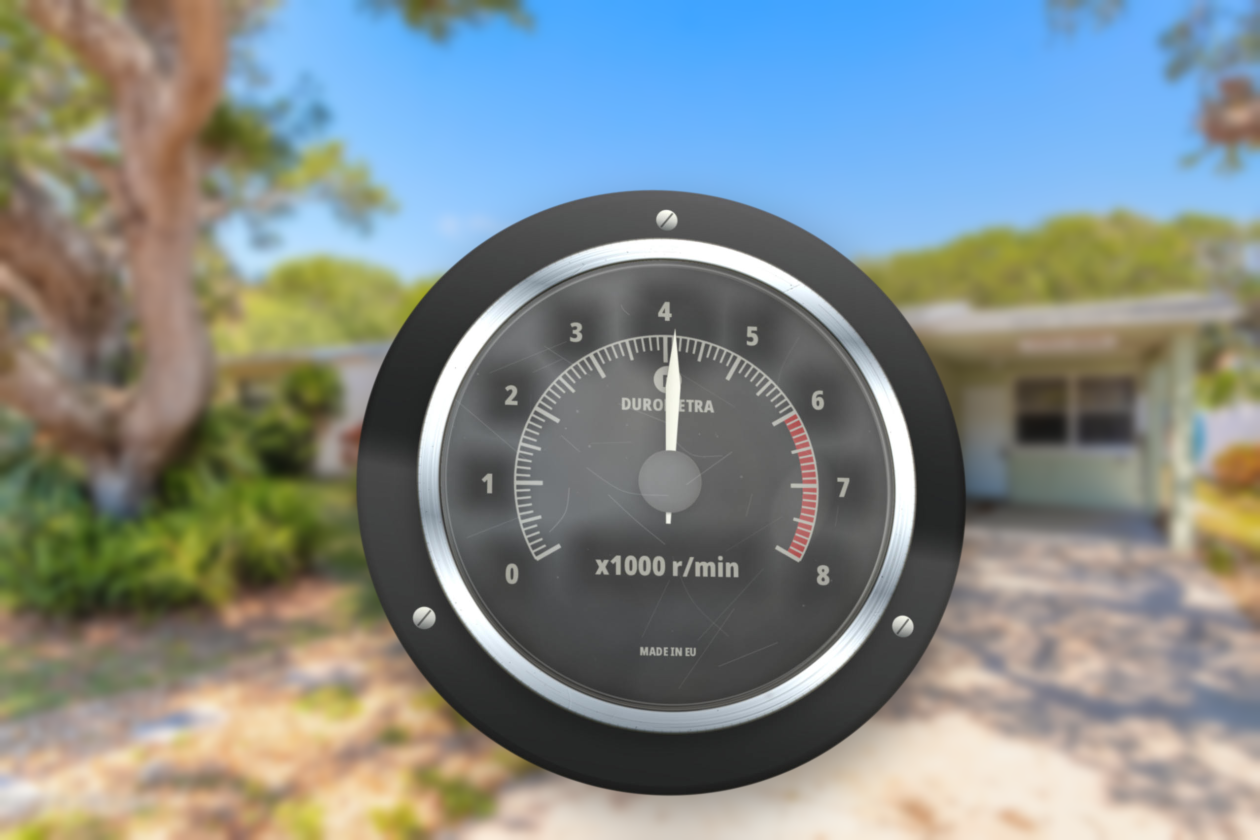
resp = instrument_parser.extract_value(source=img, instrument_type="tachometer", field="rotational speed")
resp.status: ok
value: 4100 rpm
